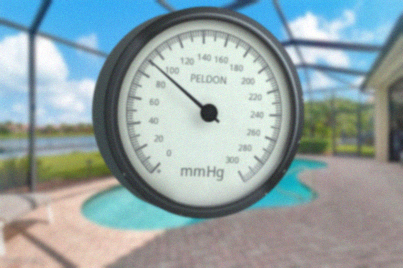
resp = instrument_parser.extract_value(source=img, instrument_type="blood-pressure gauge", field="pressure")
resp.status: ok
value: 90 mmHg
